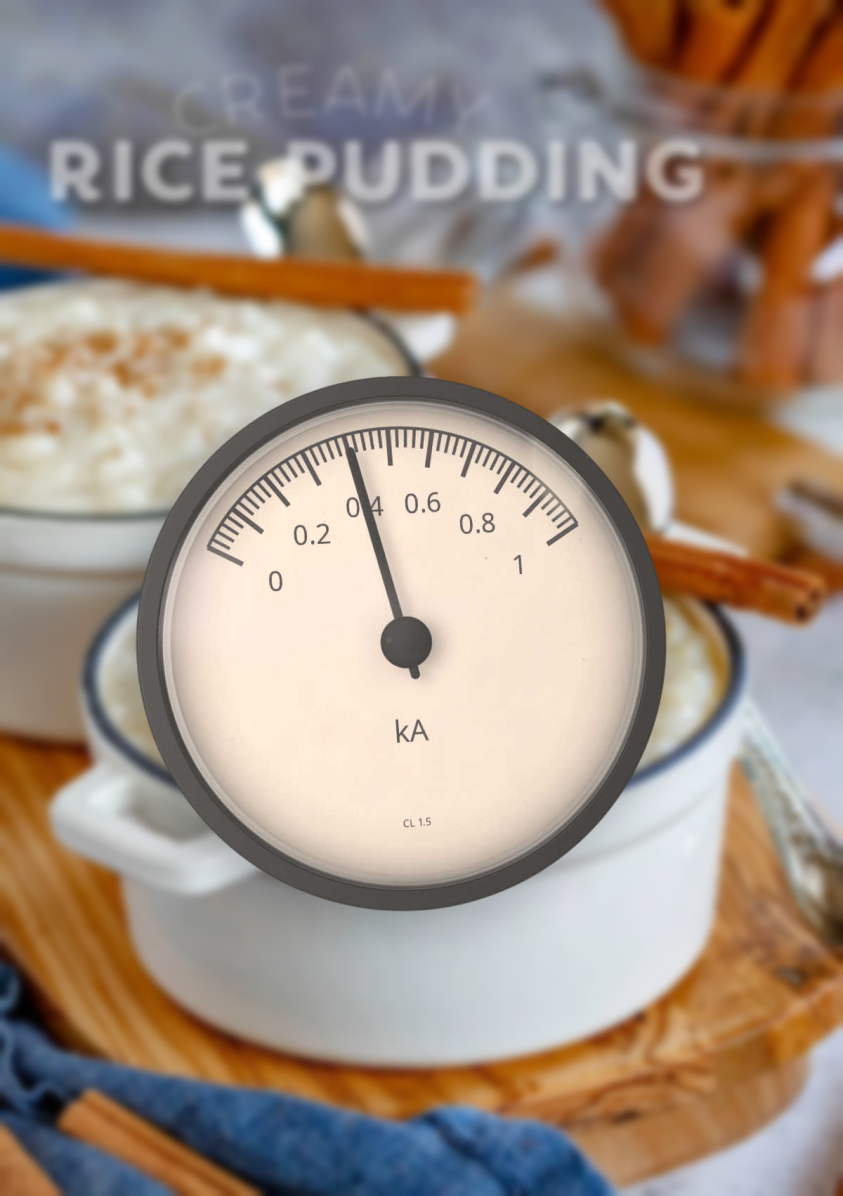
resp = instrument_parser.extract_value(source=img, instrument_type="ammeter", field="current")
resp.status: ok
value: 0.4 kA
